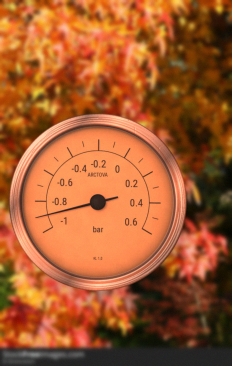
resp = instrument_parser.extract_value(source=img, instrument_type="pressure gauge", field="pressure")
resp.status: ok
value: -0.9 bar
